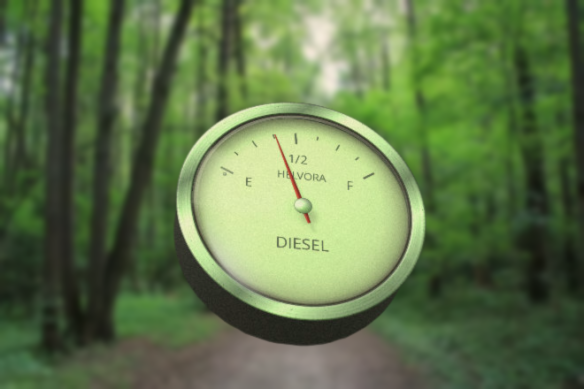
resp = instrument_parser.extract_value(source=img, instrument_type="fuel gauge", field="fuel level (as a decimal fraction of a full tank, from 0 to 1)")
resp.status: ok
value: 0.375
